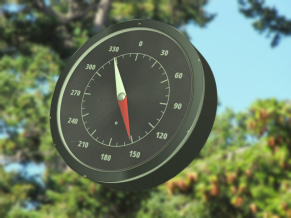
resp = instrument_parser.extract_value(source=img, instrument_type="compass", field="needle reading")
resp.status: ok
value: 150 °
